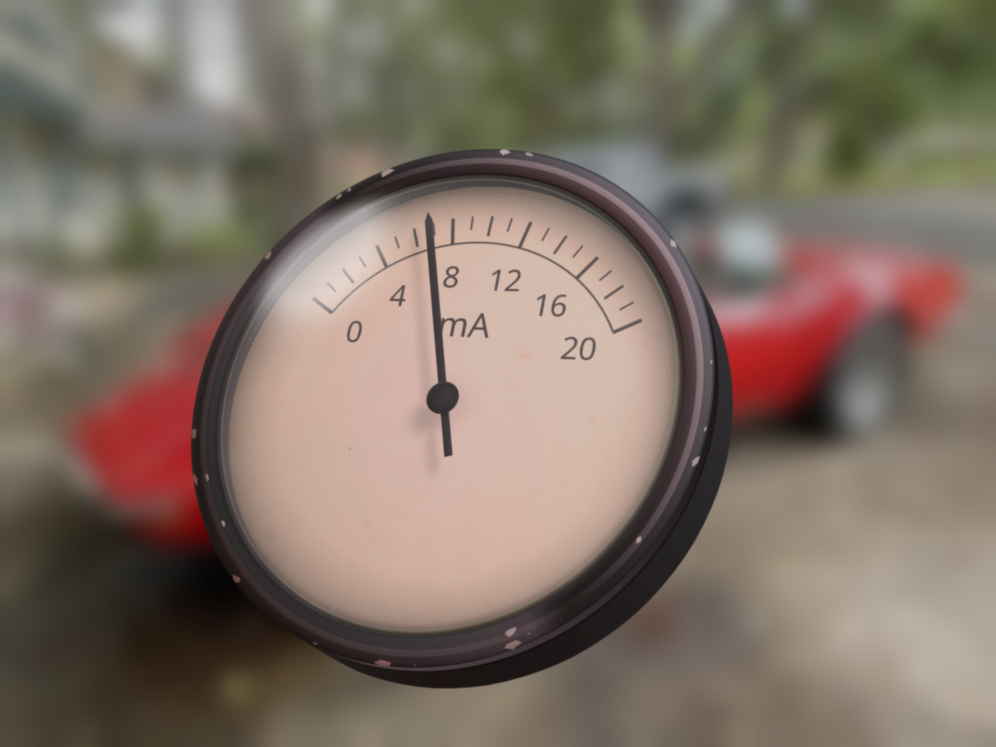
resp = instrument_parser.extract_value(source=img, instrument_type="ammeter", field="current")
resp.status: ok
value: 7 mA
